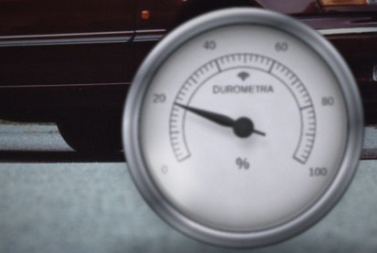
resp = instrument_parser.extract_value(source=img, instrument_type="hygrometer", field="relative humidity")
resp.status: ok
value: 20 %
